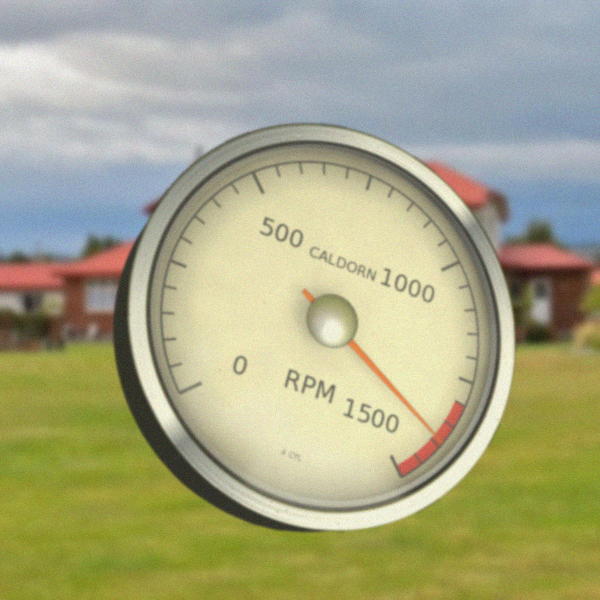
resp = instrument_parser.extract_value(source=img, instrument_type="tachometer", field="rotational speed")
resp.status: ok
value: 1400 rpm
